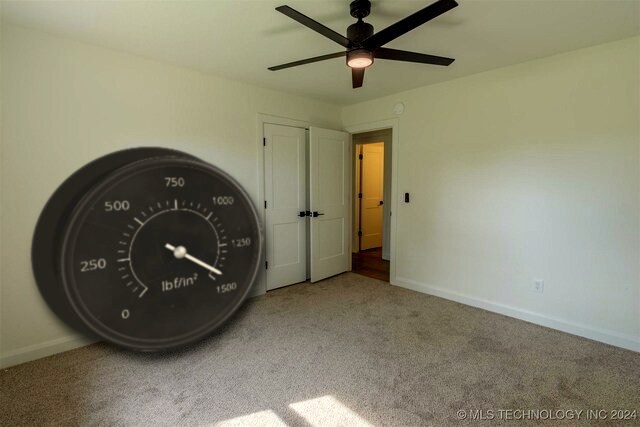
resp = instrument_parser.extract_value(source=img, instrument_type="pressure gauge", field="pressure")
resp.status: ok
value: 1450 psi
